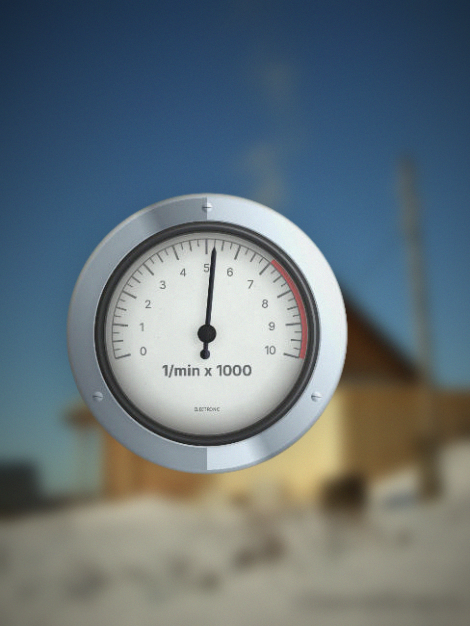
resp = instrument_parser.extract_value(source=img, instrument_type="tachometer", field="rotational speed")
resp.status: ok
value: 5250 rpm
